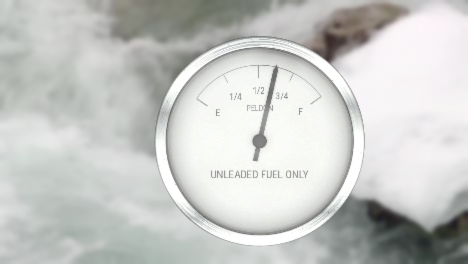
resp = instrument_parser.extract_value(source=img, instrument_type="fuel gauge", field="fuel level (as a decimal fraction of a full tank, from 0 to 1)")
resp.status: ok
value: 0.625
